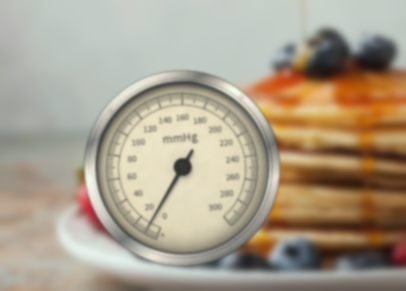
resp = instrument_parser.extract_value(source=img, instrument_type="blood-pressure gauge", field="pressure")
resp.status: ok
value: 10 mmHg
